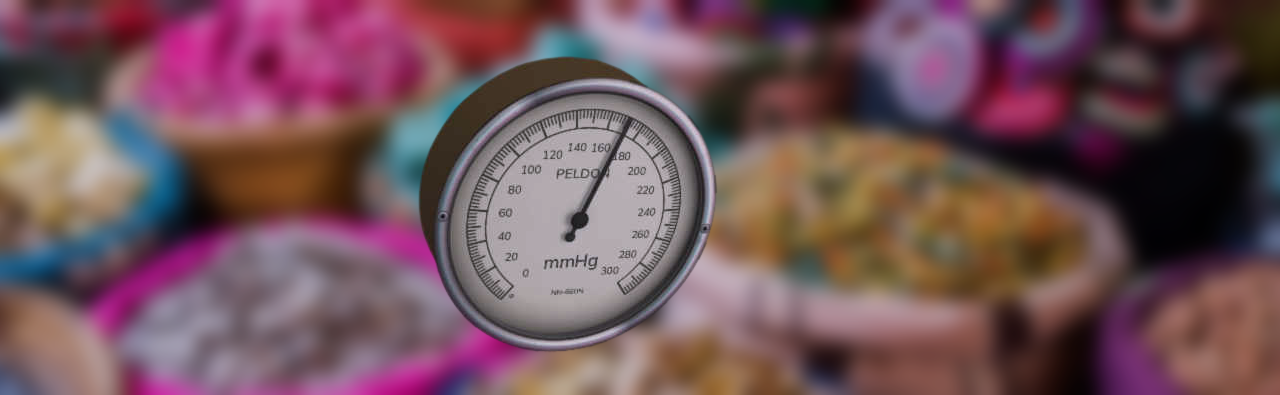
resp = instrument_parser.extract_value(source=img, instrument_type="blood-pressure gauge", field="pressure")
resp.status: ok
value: 170 mmHg
